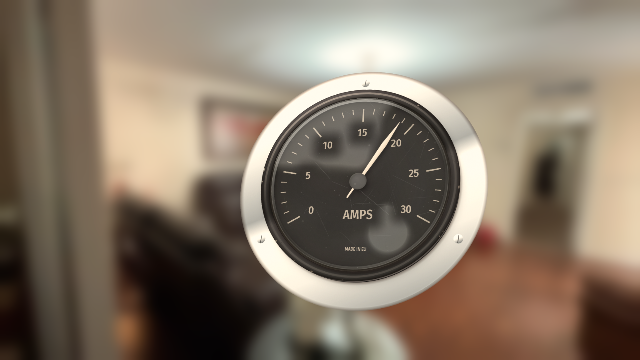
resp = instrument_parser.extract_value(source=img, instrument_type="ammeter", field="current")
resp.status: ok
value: 19 A
